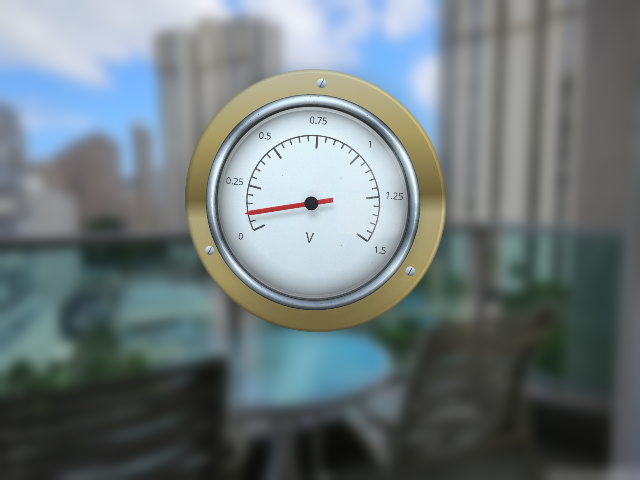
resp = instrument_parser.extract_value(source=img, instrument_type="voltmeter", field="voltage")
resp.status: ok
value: 0.1 V
